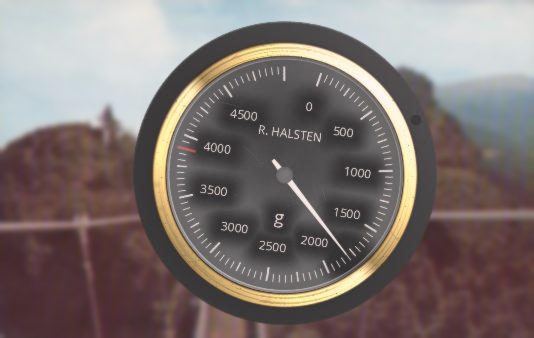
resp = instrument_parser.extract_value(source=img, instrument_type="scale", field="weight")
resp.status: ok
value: 1800 g
